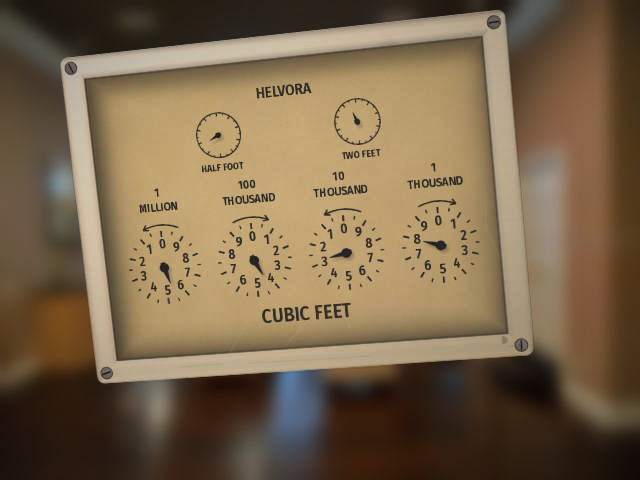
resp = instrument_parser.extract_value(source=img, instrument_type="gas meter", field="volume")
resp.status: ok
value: 542800 ft³
